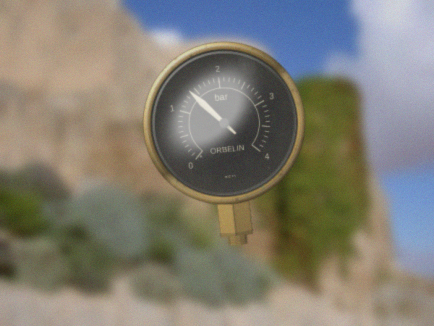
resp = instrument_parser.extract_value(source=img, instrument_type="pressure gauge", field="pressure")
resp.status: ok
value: 1.4 bar
